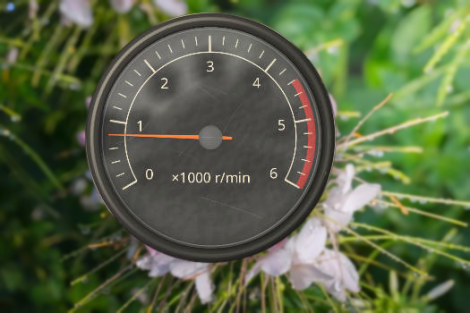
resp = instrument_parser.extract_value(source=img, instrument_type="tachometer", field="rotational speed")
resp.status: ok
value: 800 rpm
